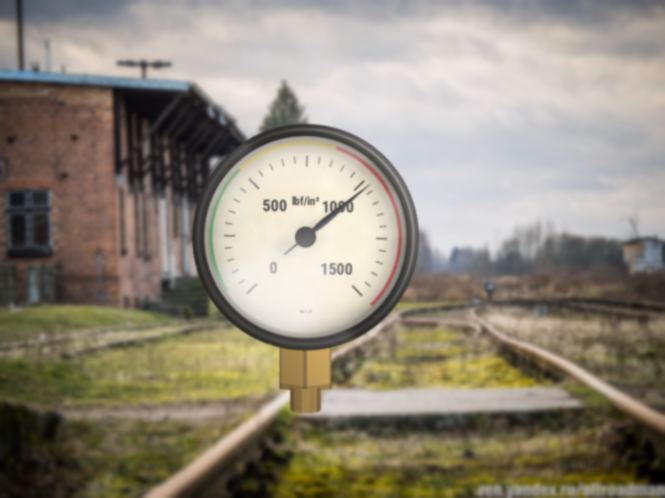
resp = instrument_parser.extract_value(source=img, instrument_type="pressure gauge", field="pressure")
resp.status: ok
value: 1025 psi
